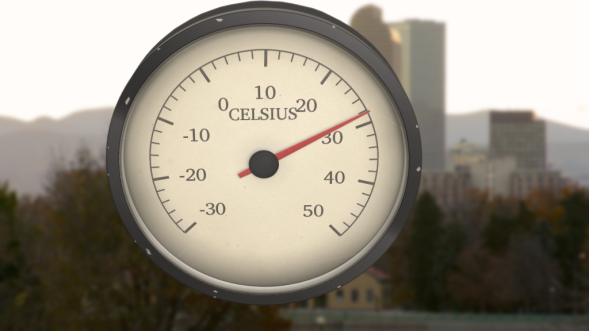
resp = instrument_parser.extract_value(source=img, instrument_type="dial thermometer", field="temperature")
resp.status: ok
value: 28 °C
